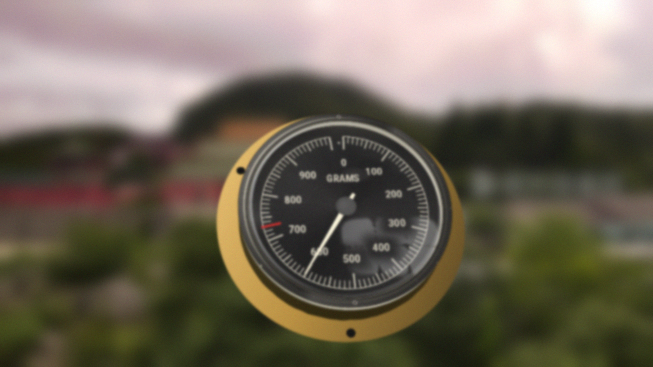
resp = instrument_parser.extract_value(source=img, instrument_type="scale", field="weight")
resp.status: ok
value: 600 g
